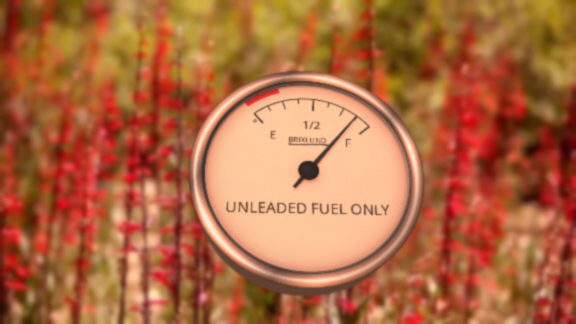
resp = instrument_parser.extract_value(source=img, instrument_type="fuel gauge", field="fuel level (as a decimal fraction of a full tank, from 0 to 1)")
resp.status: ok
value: 0.875
